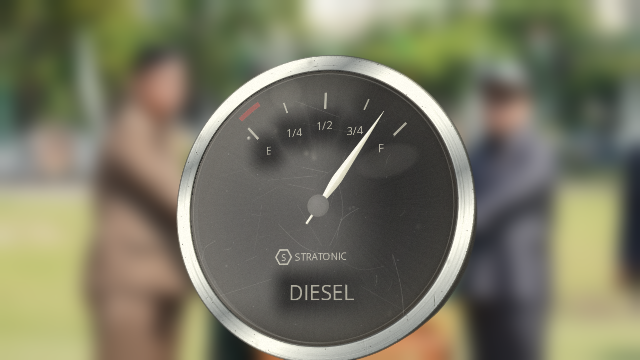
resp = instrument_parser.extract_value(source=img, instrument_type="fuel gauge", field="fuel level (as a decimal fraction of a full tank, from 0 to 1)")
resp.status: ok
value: 0.875
